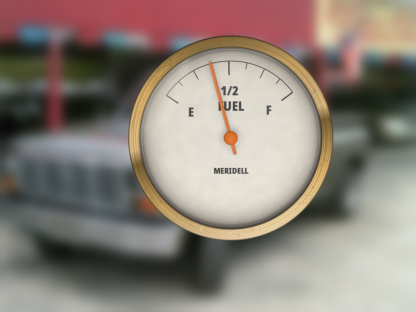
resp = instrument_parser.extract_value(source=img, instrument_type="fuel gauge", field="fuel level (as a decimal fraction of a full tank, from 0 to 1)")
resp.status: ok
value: 0.375
